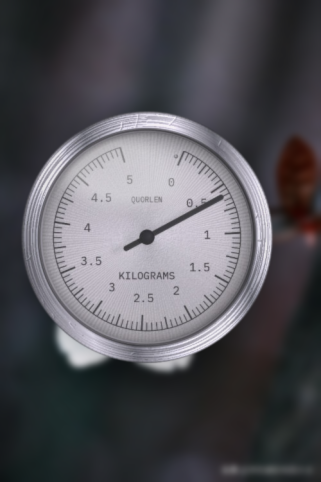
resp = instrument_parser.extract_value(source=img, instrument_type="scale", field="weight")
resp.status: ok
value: 0.6 kg
